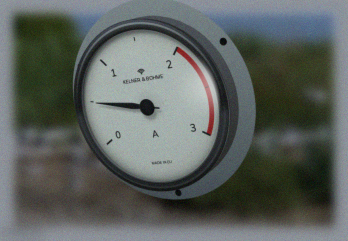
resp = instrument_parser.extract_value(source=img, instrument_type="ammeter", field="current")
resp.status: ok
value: 0.5 A
